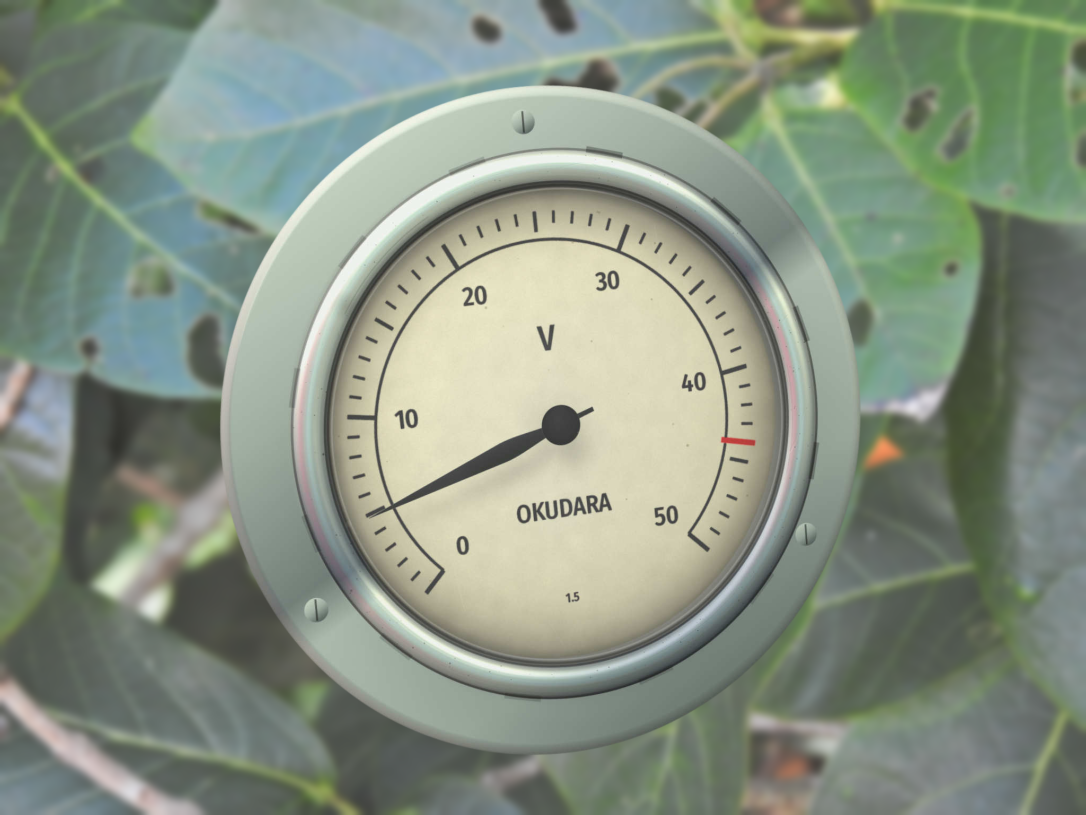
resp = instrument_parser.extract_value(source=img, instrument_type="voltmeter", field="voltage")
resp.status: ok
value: 5 V
